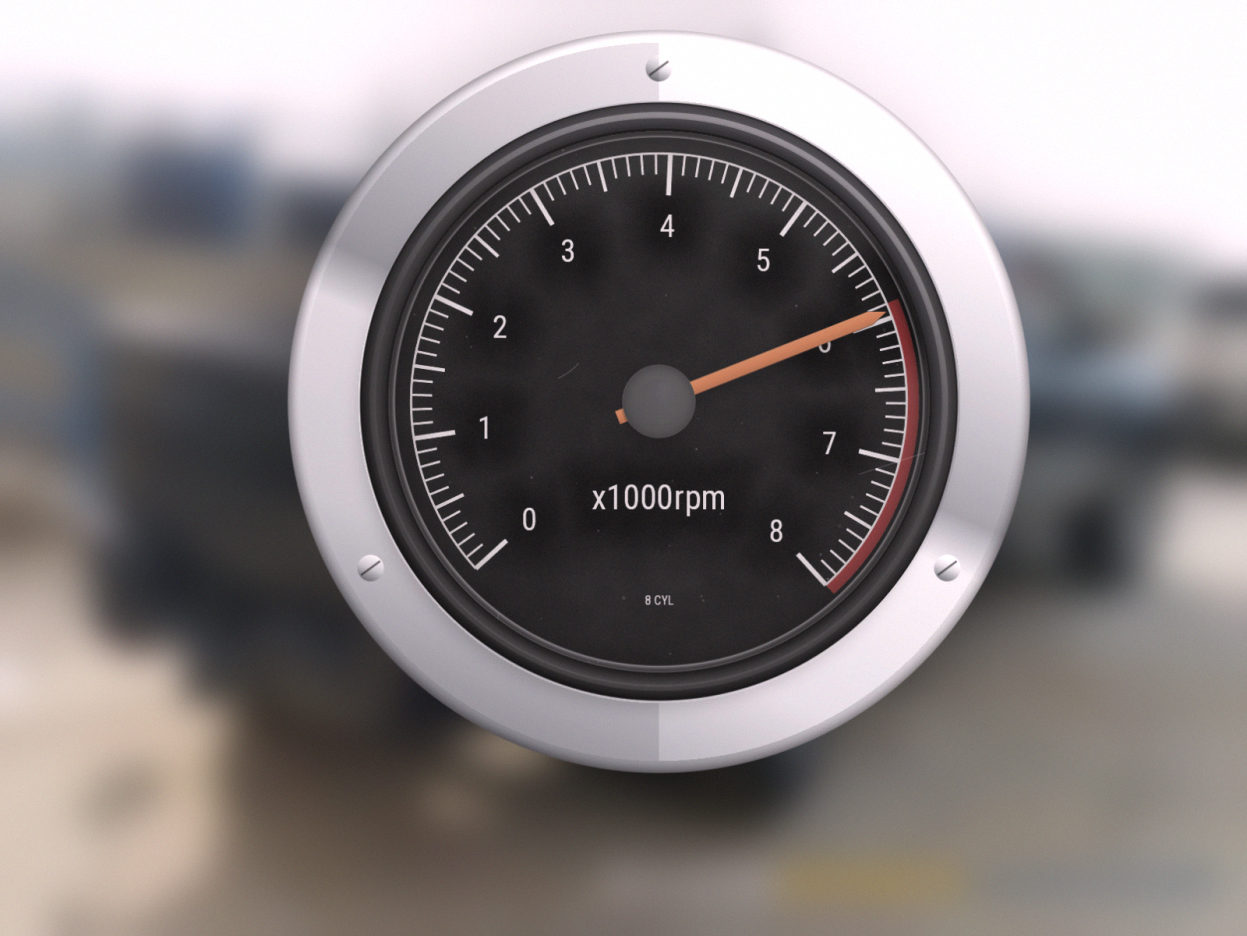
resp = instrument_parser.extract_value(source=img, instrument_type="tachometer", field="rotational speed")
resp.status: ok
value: 5950 rpm
